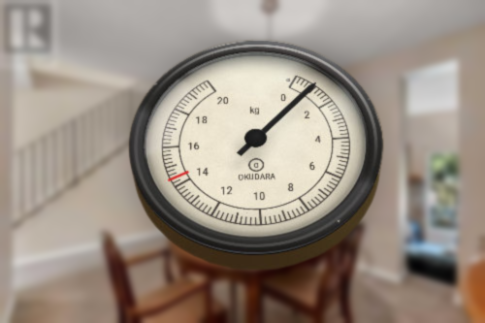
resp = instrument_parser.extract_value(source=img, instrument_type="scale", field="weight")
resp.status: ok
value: 1 kg
